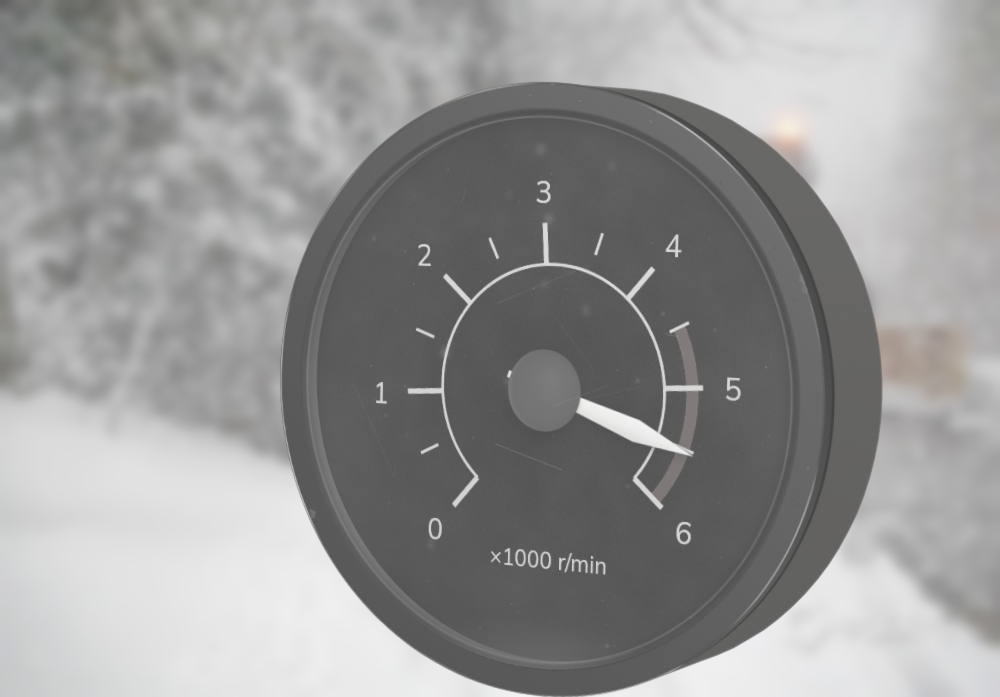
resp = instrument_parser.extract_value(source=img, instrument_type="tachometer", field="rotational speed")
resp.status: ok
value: 5500 rpm
